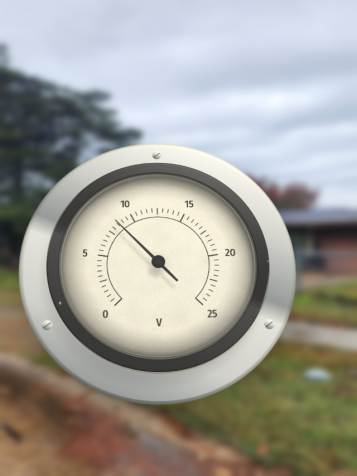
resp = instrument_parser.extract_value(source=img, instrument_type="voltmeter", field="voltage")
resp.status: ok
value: 8.5 V
